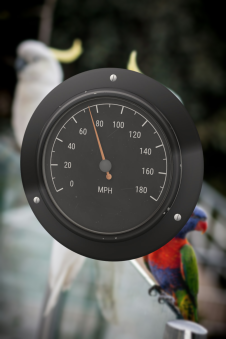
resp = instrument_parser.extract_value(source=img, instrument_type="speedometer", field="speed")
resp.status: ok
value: 75 mph
